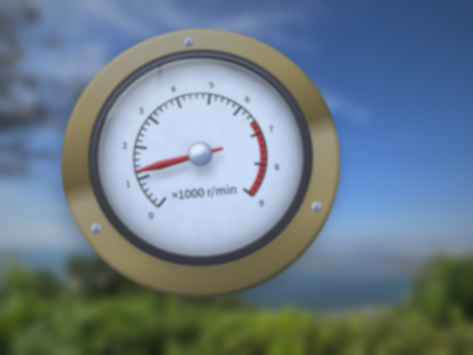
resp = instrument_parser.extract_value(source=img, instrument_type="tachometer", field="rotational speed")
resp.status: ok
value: 1200 rpm
